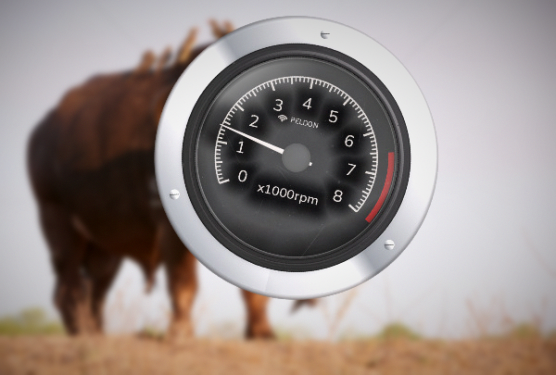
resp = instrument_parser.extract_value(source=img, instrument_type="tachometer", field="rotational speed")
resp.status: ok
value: 1400 rpm
